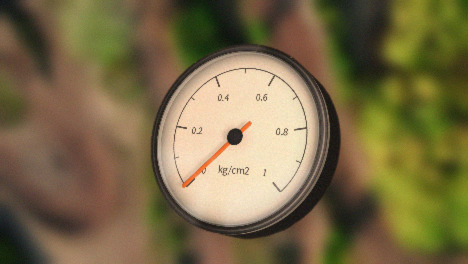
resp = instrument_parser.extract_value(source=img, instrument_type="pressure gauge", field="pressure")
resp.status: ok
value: 0 kg/cm²
